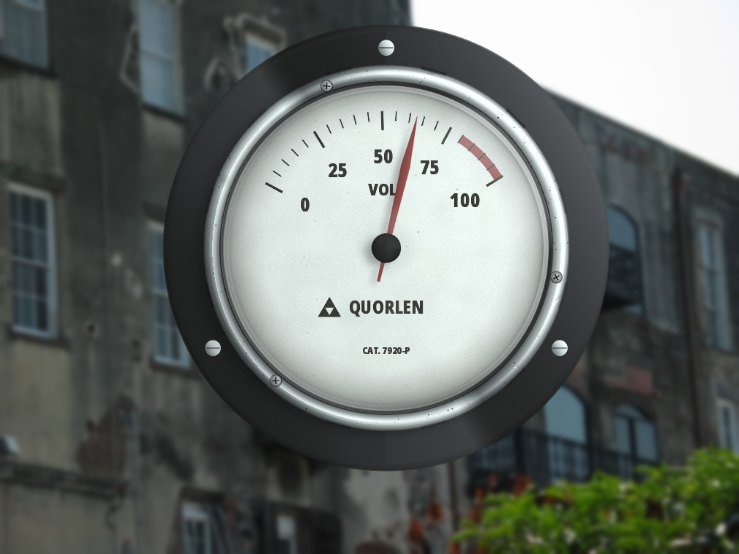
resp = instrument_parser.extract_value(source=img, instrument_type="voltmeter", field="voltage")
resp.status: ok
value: 62.5 V
